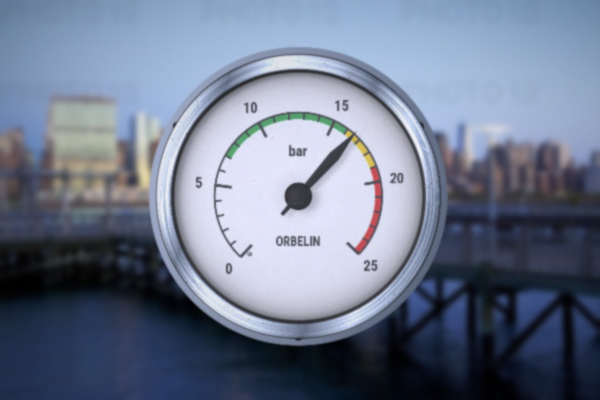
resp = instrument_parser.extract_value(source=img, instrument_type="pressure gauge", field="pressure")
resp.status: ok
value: 16.5 bar
